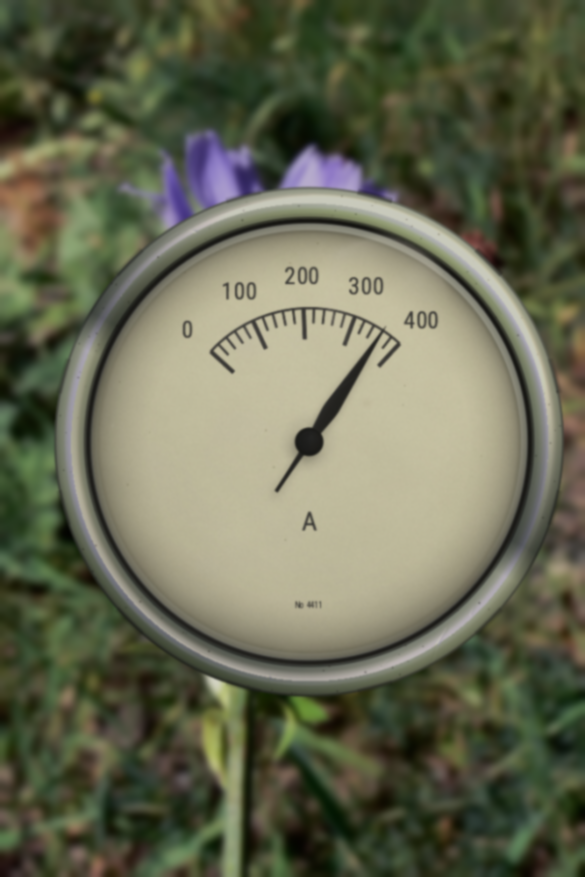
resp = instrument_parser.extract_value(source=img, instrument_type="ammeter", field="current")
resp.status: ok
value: 360 A
